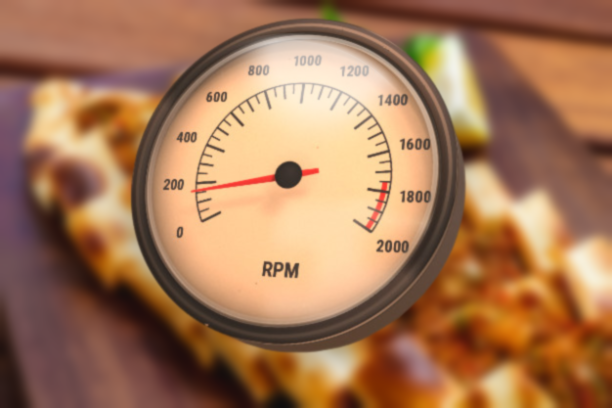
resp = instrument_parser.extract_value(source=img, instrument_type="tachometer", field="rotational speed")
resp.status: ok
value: 150 rpm
